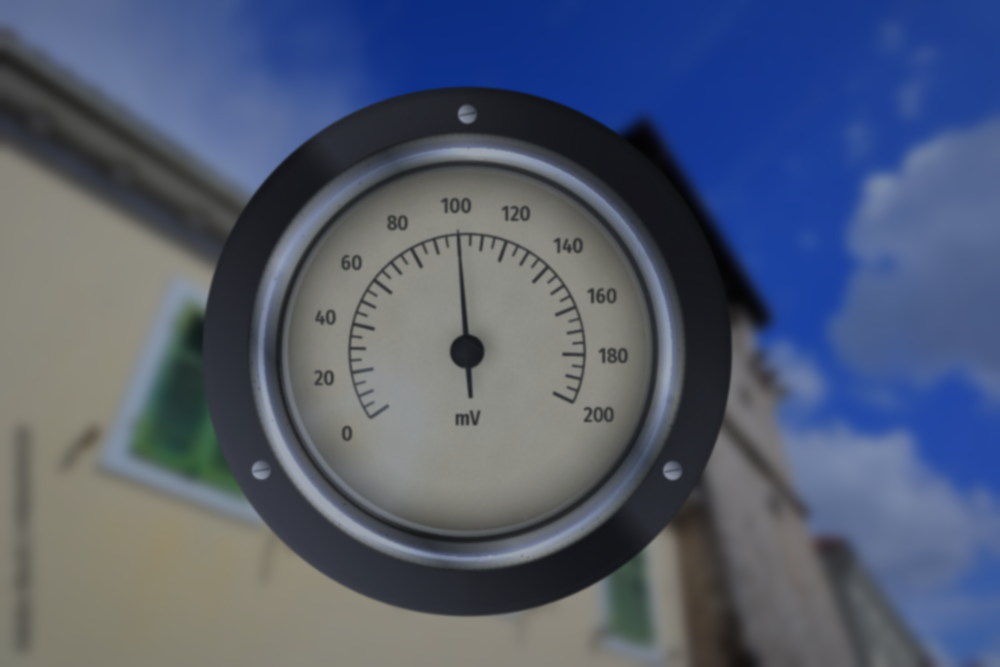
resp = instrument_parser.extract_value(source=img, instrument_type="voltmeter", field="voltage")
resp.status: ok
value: 100 mV
